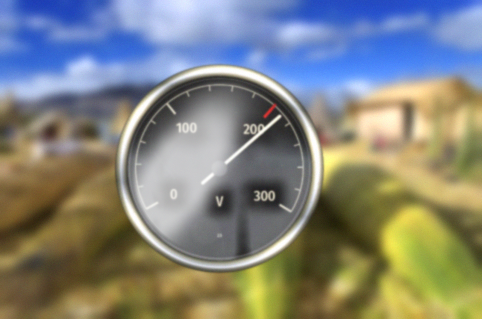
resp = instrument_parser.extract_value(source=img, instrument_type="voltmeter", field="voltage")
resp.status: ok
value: 210 V
